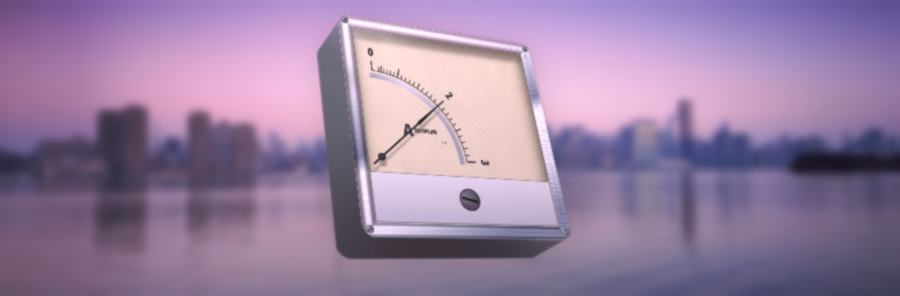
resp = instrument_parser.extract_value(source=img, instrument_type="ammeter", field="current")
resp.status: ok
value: 2 A
